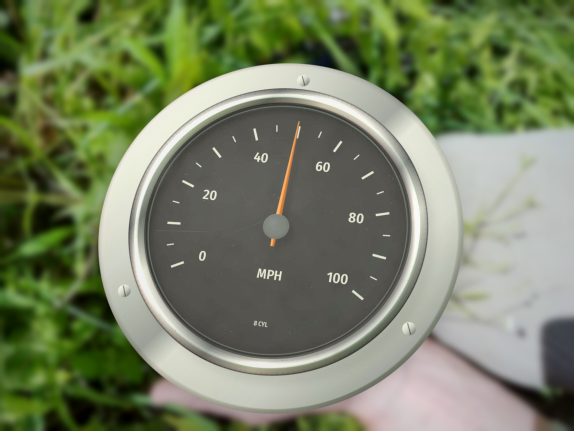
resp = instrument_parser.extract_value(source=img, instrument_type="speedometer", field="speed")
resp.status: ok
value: 50 mph
